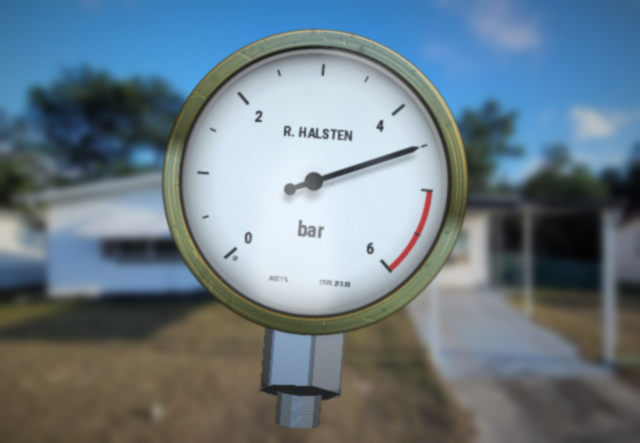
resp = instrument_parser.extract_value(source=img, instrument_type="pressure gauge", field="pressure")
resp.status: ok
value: 4.5 bar
